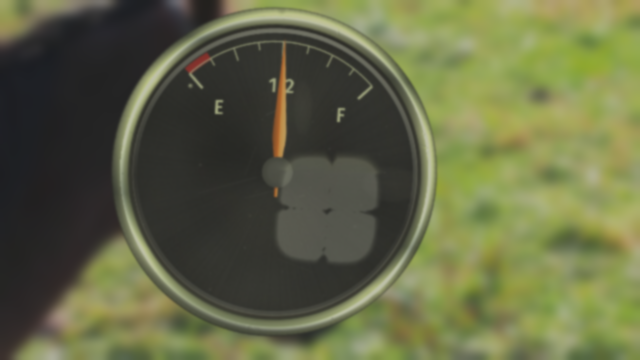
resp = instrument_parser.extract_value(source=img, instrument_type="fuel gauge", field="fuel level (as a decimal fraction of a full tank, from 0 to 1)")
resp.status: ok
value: 0.5
